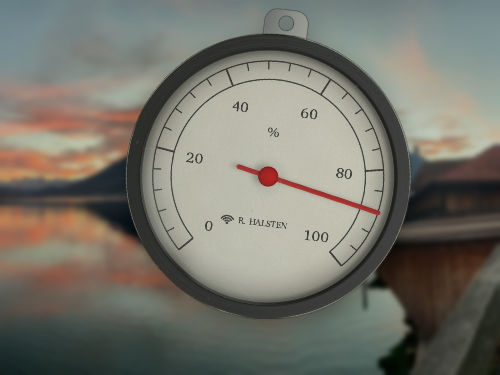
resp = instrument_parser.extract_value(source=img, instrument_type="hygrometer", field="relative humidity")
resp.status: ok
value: 88 %
